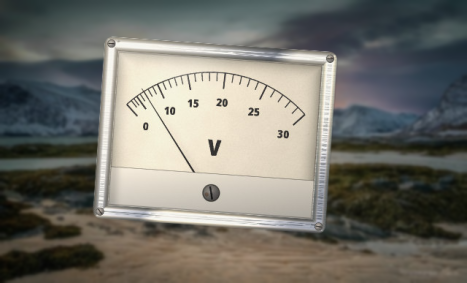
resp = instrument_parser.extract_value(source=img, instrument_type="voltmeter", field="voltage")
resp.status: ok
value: 7 V
